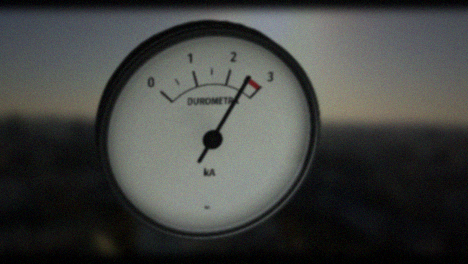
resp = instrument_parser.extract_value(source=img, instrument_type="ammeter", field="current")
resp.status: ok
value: 2.5 kA
